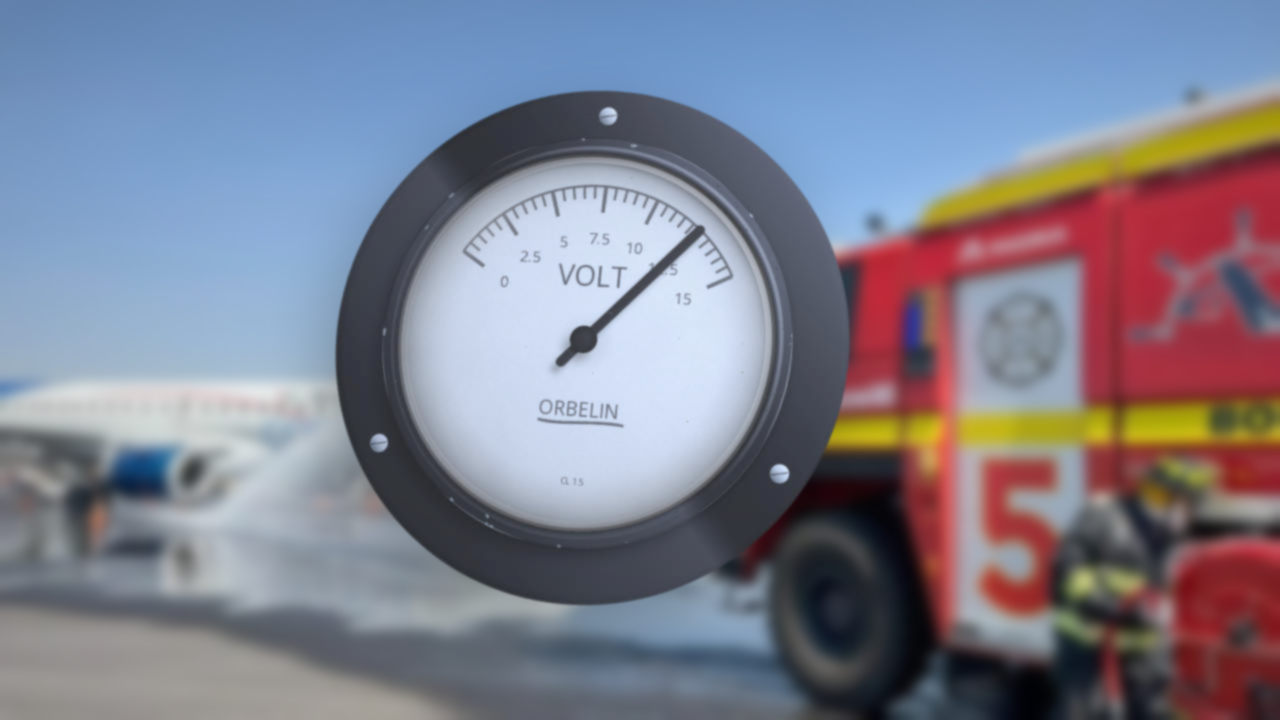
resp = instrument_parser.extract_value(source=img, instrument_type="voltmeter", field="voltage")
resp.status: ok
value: 12.5 V
